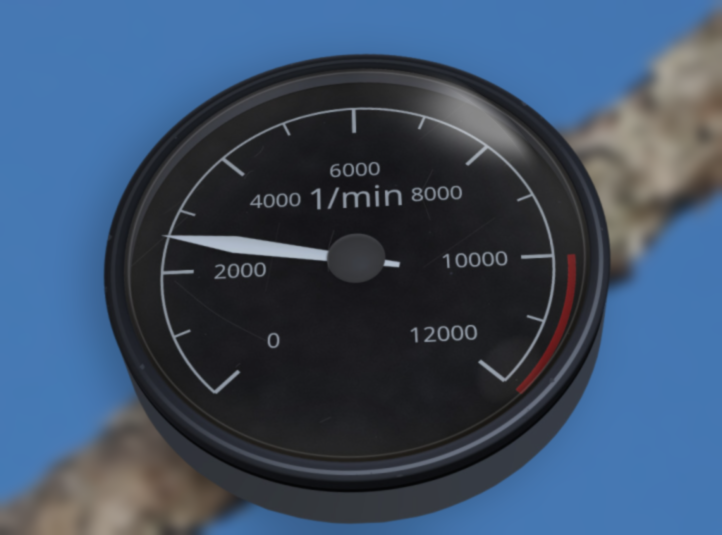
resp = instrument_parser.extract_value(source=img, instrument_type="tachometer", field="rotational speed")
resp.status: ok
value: 2500 rpm
